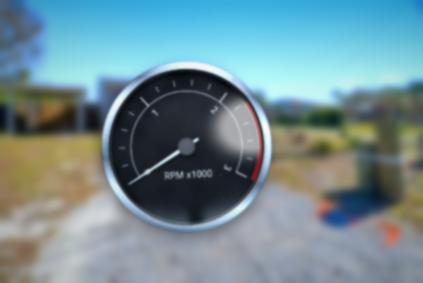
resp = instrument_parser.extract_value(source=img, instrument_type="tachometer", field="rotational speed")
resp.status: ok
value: 0 rpm
